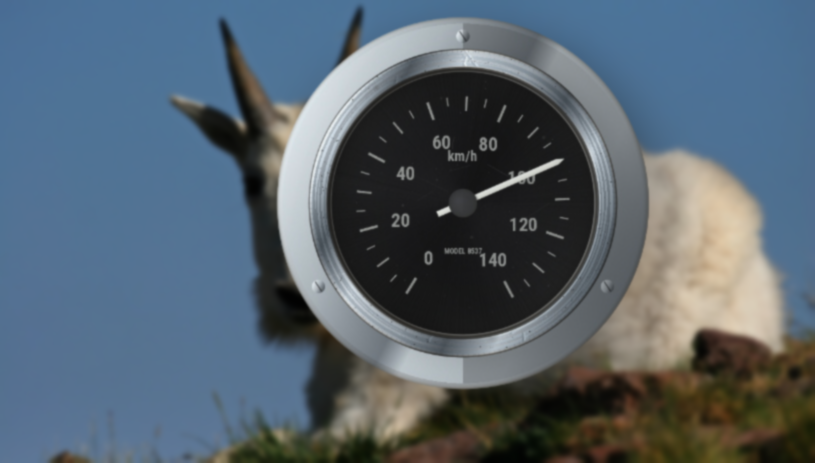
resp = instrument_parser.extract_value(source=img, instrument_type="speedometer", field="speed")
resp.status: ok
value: 100 km/h
